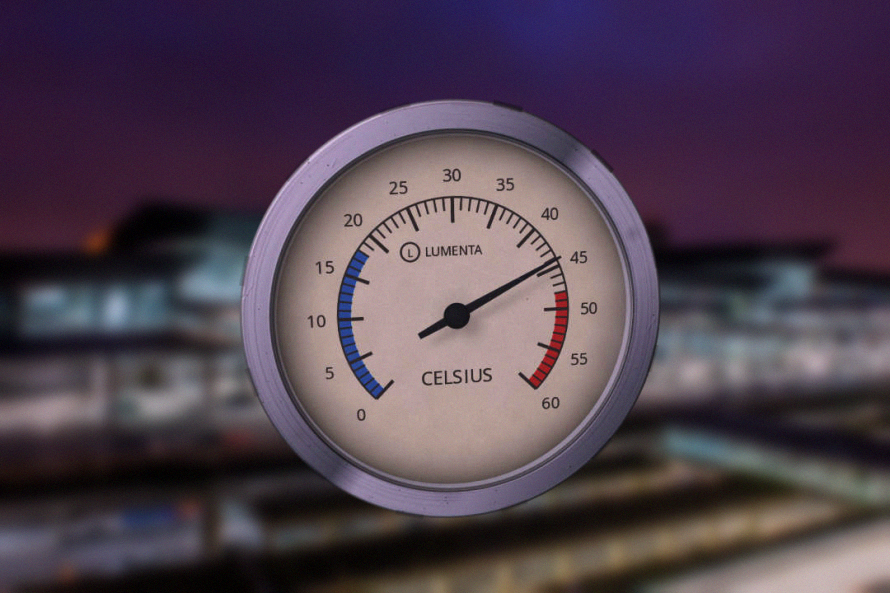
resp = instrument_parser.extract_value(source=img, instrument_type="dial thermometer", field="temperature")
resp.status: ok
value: 44 °C
